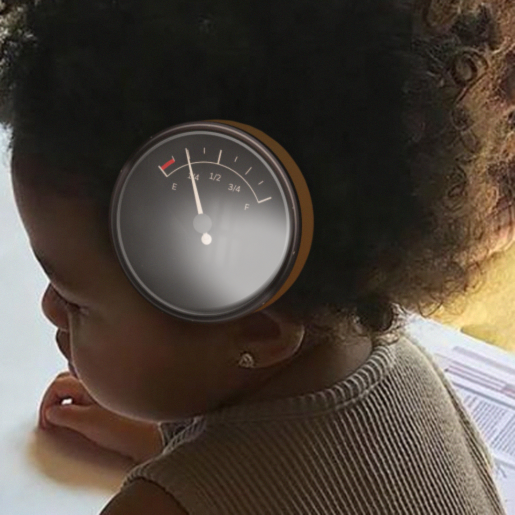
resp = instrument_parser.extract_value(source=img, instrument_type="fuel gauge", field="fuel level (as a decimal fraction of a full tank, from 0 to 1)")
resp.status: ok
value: 0.25
